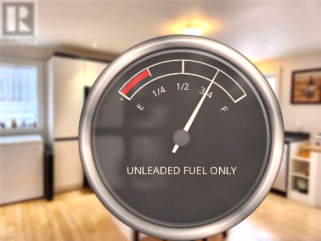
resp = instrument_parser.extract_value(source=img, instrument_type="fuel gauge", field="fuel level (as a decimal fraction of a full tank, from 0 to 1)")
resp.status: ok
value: 0.75
